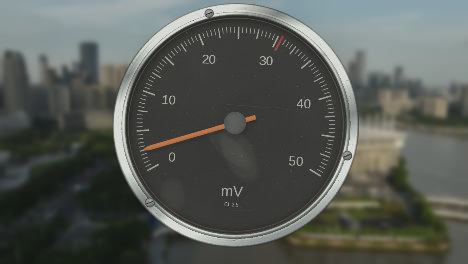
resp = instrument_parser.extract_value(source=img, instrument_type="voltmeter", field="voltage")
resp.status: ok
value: 2.5 mV
